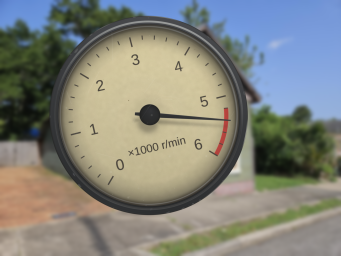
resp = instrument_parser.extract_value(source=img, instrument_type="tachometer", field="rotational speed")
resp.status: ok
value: 5400 rpm
